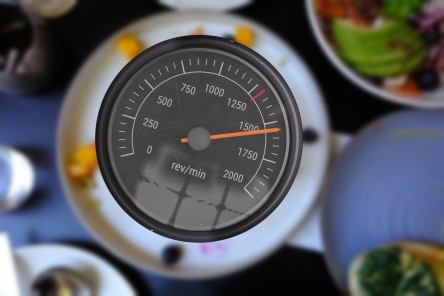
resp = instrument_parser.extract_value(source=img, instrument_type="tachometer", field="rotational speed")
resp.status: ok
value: 1550 rpm
